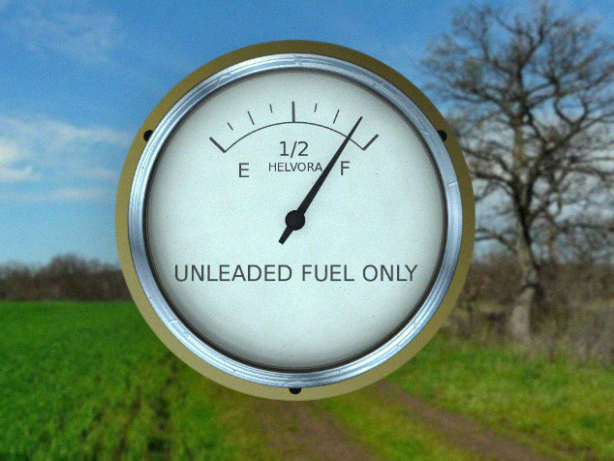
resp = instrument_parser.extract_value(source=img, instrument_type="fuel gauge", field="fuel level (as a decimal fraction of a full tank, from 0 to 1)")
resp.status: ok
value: 0.875
